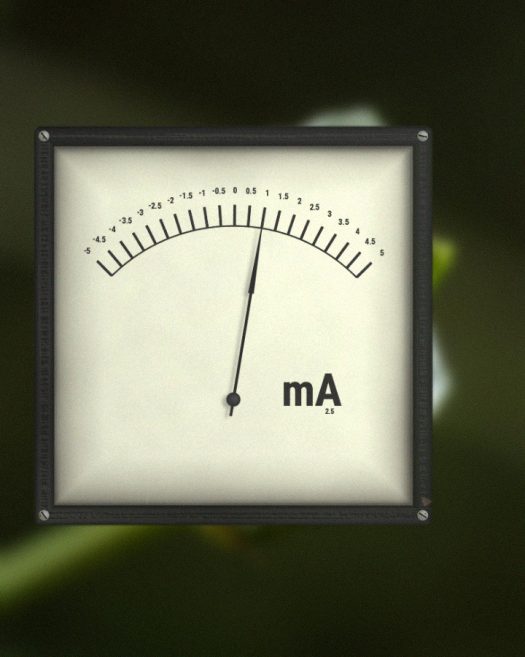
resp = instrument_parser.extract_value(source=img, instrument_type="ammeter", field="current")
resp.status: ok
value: 1 mA
